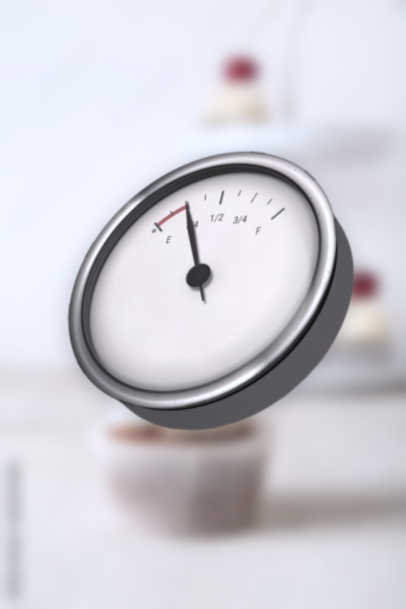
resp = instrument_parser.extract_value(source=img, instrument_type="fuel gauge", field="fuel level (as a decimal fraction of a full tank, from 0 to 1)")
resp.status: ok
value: 0.25
